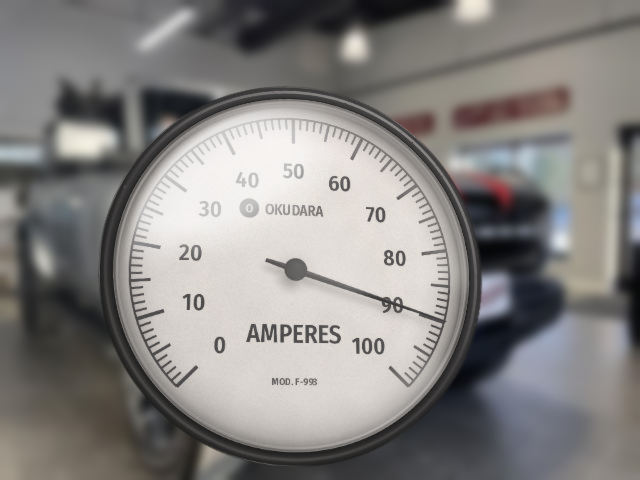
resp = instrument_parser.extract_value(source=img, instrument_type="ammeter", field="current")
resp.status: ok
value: 90 A
